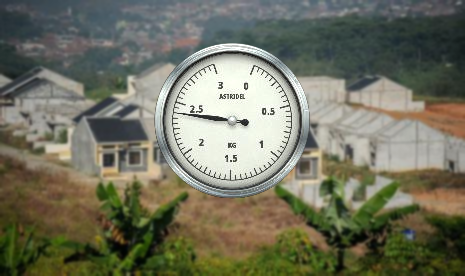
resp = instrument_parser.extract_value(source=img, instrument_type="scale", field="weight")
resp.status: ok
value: 2.4 kg
